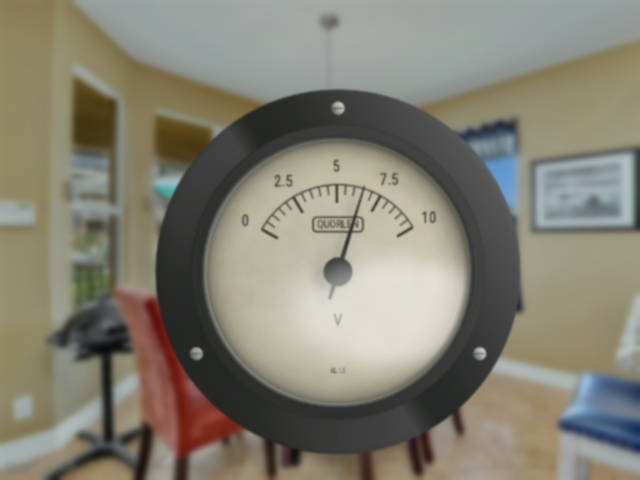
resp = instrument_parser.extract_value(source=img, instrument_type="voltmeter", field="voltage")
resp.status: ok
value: 6.5 V
